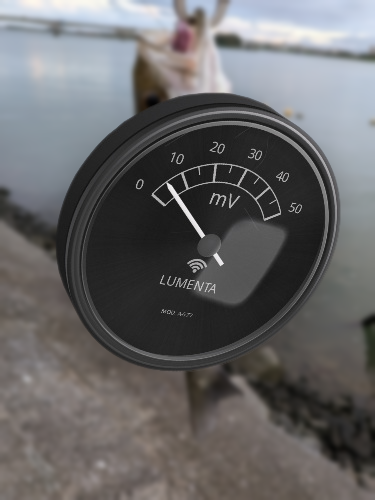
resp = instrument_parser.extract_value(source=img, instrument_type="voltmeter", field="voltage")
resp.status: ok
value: 5 mV
